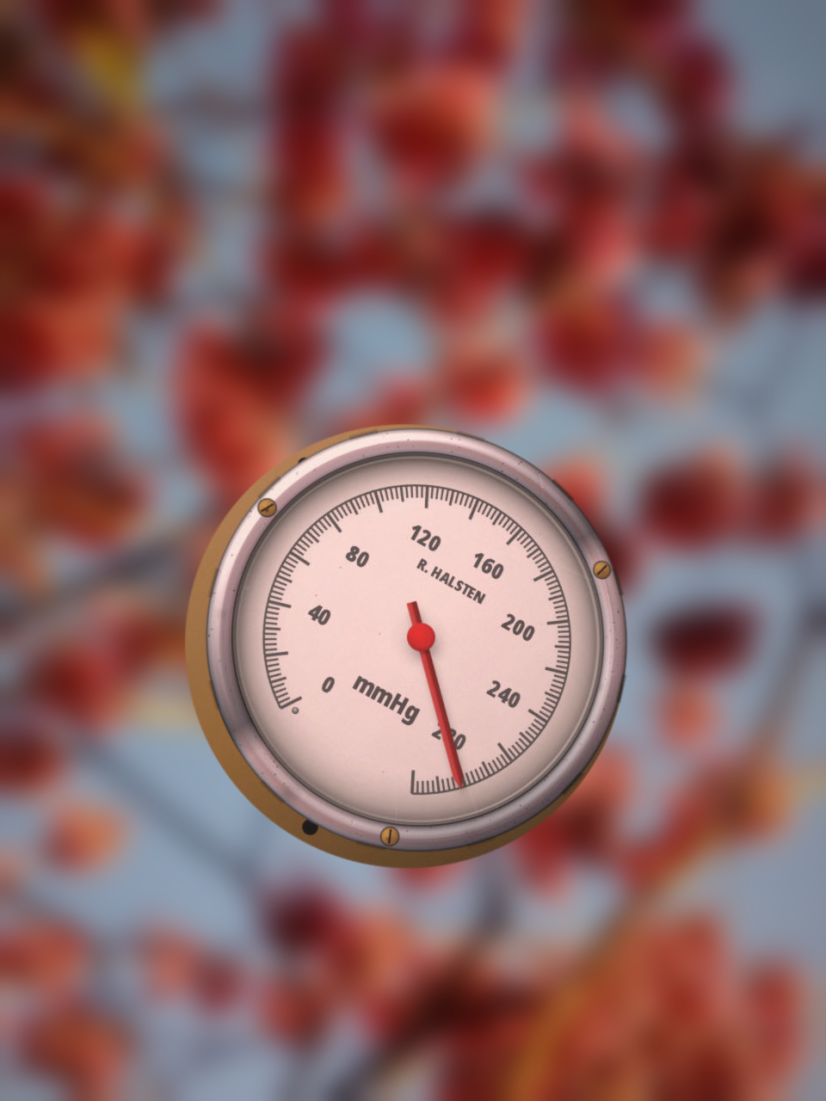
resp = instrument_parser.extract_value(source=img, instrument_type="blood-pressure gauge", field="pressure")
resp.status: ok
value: 282 mmHg
